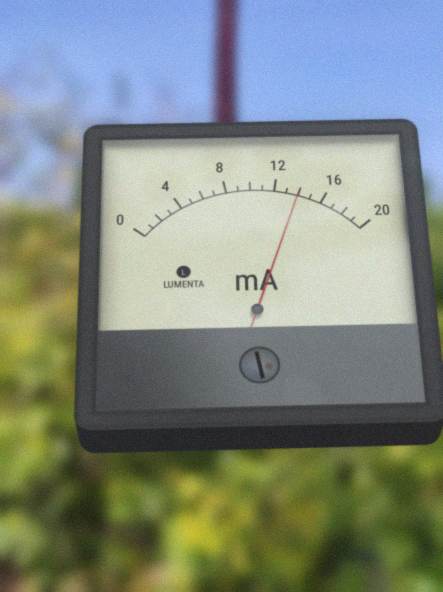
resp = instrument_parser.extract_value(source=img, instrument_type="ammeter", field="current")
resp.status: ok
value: 14 mA
